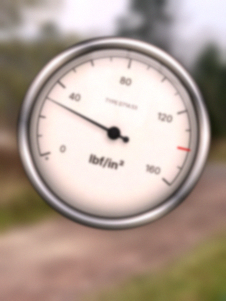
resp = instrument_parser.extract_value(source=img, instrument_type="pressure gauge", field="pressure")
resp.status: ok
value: 30 psi
